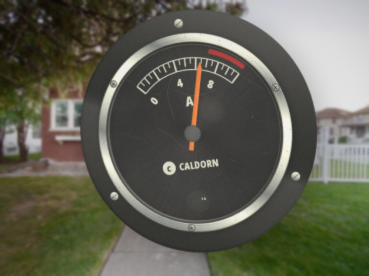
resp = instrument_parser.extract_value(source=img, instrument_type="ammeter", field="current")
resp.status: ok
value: 6.5 A
